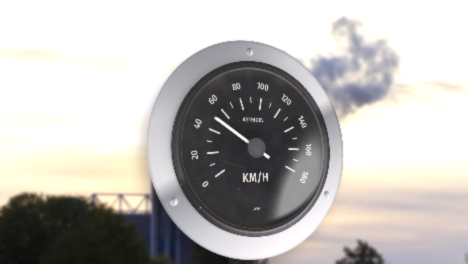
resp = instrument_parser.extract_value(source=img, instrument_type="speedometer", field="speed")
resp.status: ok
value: 50 km/h
